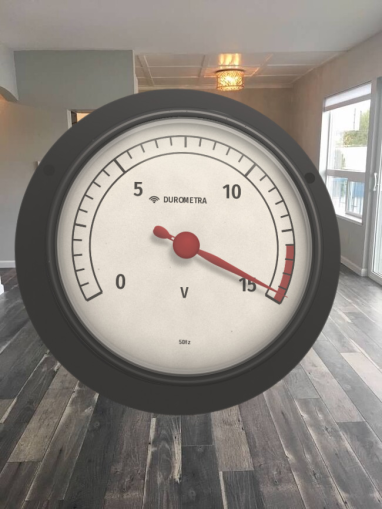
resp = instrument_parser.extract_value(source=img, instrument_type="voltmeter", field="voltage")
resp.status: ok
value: 14.75 V
